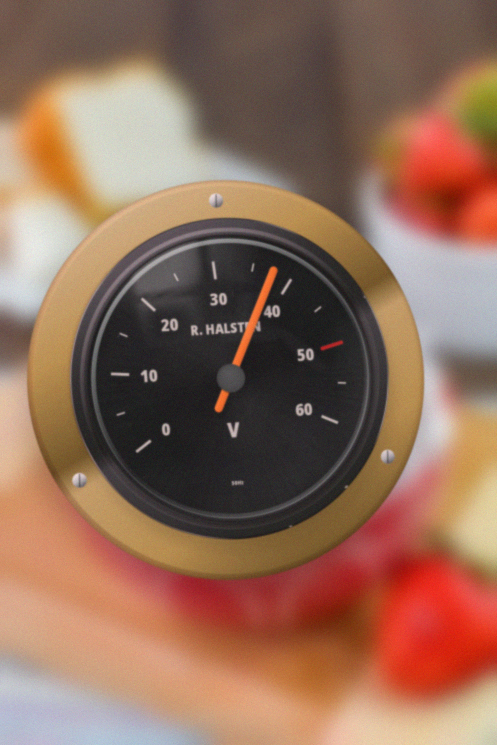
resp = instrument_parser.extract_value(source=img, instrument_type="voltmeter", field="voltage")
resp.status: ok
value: 37.5 V
